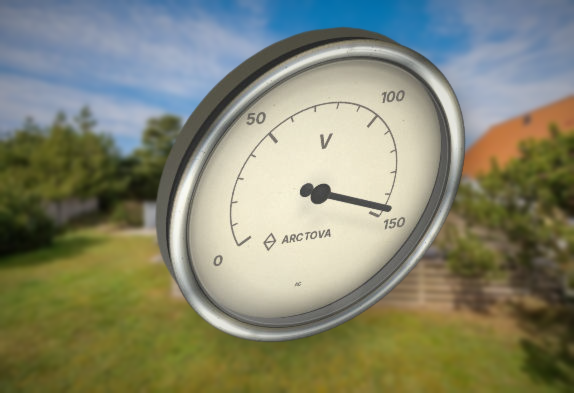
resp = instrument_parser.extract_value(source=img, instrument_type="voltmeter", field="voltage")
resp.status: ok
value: 145 V
